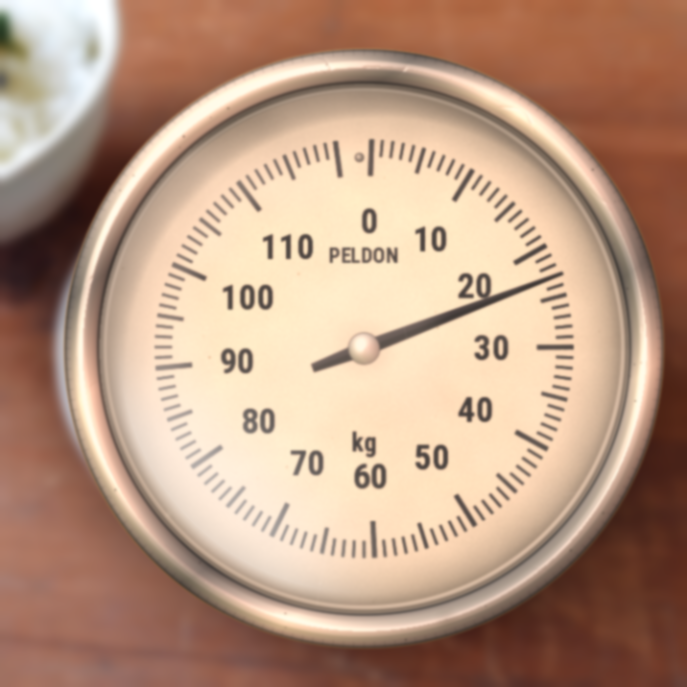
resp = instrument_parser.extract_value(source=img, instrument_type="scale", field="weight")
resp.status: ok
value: 23 kg
